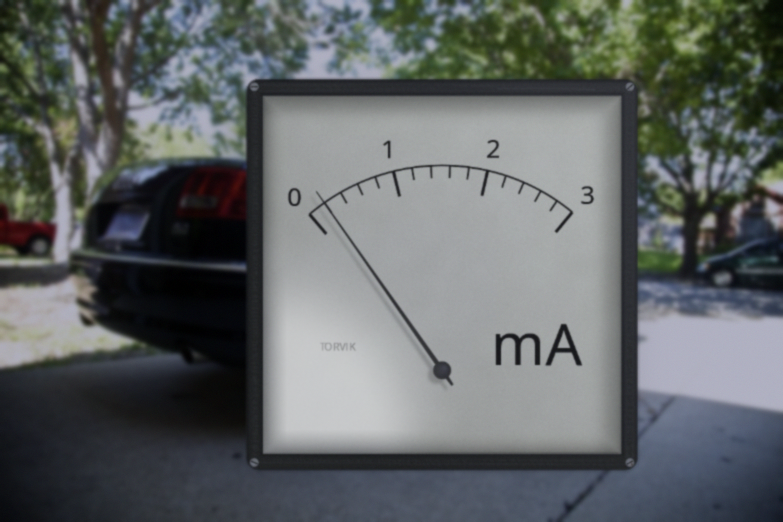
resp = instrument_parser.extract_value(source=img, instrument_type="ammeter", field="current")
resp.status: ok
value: 0.2 mA
